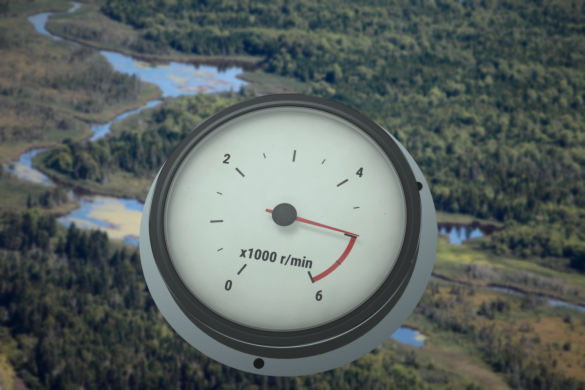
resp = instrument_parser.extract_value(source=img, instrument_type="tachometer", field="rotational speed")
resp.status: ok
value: 5000 rpm
